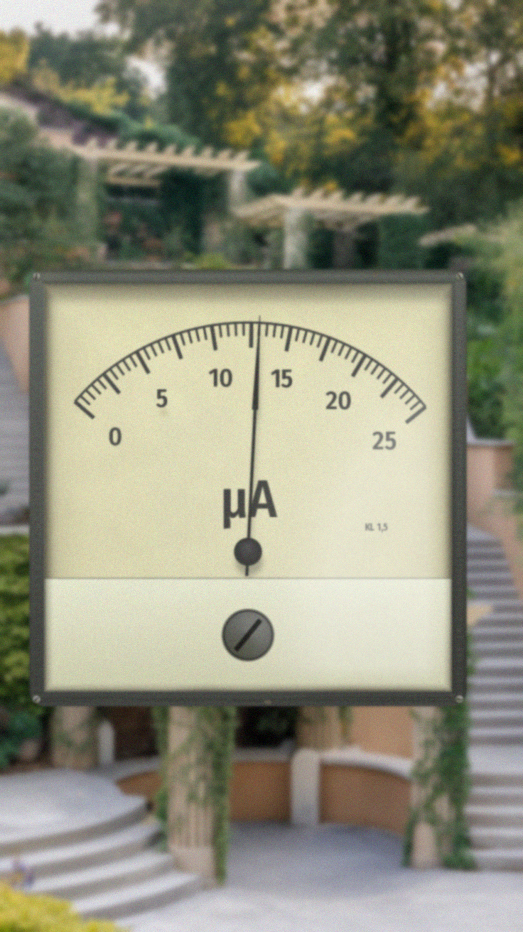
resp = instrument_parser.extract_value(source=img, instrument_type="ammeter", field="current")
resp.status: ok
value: 13 µA
